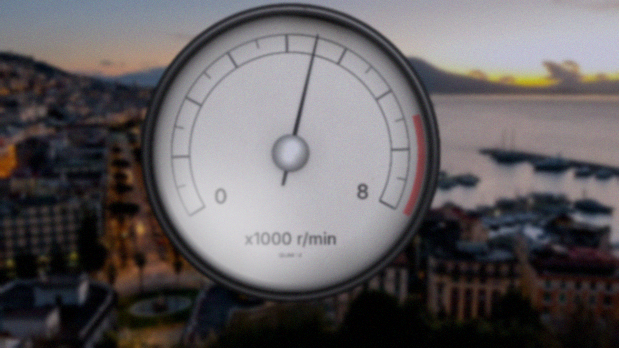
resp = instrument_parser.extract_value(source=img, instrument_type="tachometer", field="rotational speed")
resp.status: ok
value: 4500 rpm
